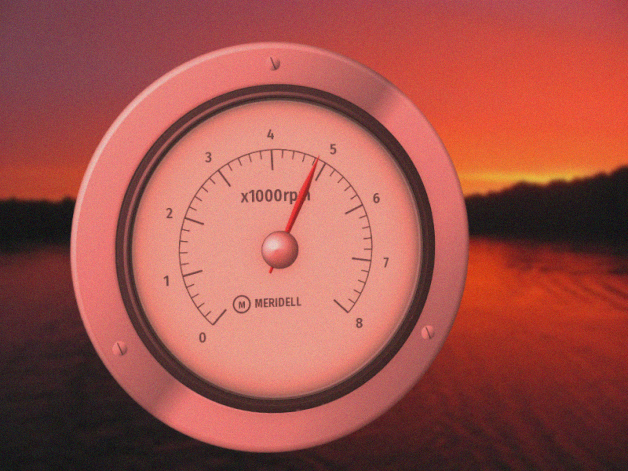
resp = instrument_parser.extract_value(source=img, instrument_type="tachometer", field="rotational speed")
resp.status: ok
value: 4800 rpm
